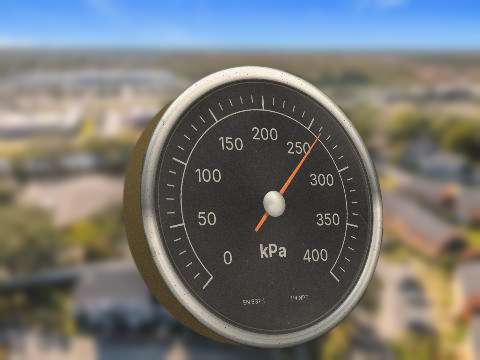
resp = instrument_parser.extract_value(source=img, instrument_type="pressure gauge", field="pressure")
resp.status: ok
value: 260 kPa
